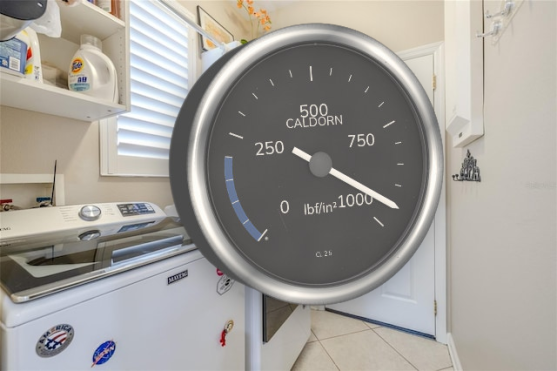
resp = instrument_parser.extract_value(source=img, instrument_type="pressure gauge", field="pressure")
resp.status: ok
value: 950 psi
